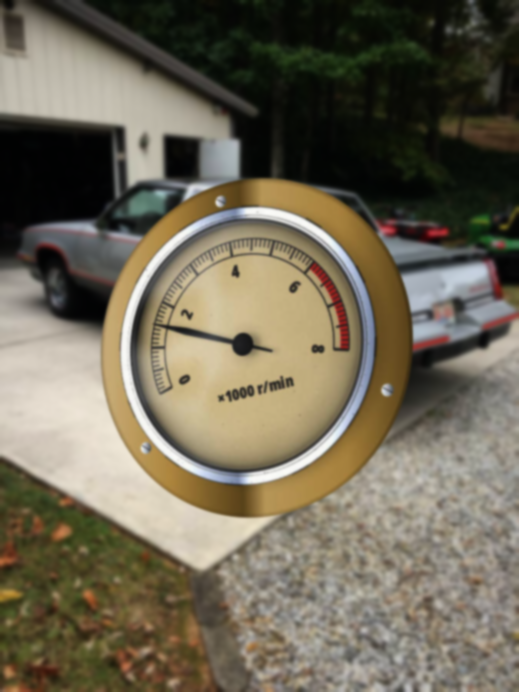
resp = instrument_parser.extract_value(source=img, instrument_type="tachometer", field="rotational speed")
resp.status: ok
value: 1500 rpm
